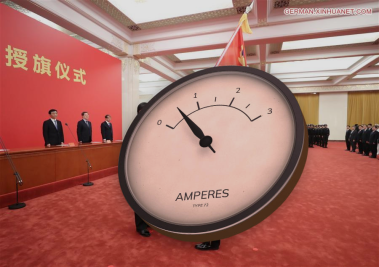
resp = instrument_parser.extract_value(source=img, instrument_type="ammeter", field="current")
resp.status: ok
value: 0.5 A
